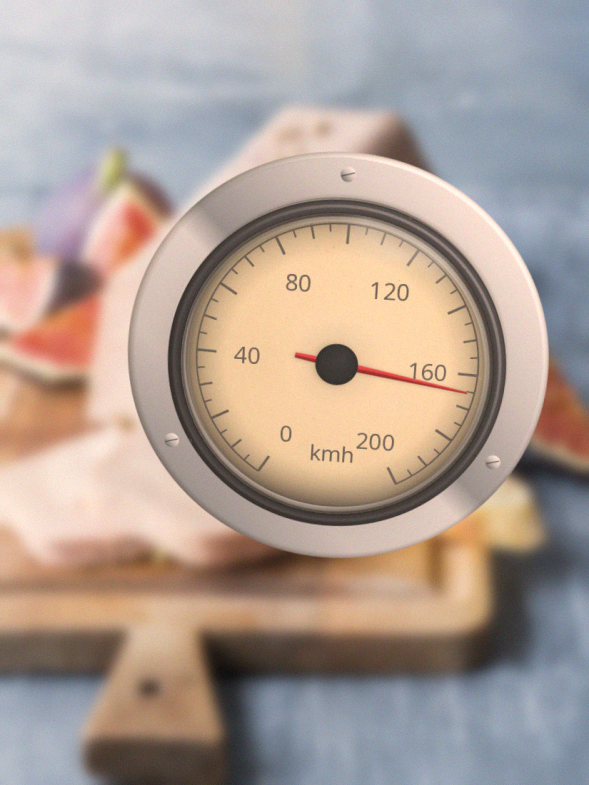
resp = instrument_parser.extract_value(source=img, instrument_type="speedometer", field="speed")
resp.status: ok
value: 165 km/h
